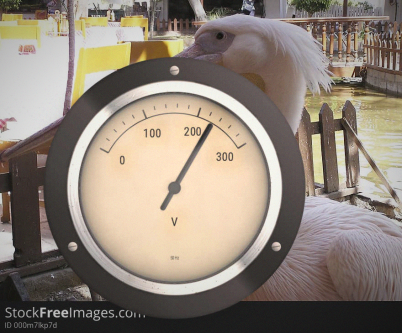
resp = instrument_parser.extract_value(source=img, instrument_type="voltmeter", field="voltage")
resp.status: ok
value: 230 V
